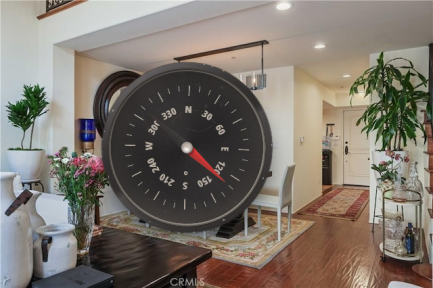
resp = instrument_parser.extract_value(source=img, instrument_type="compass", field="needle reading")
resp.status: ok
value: 130 °
